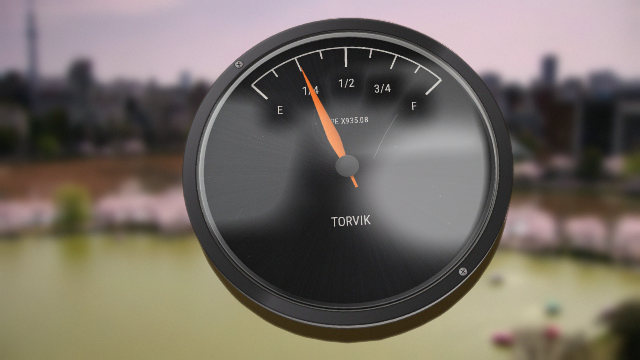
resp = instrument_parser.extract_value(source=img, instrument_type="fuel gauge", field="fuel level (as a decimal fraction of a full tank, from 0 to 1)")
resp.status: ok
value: 0.25
